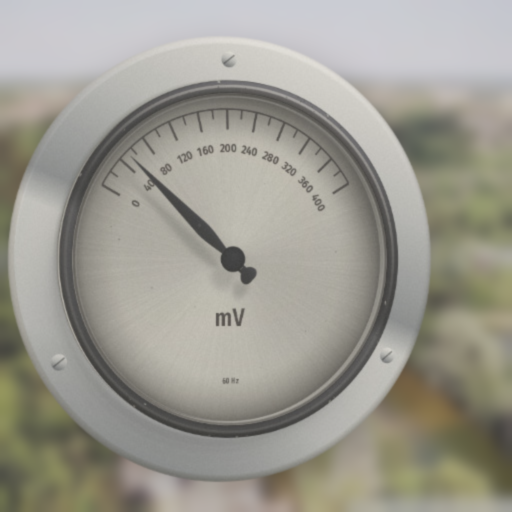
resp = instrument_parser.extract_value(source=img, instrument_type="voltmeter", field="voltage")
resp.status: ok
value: 50 mV
